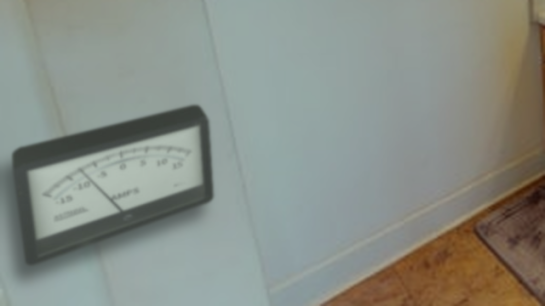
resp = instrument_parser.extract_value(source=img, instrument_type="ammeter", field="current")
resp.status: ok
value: -7.5 A
